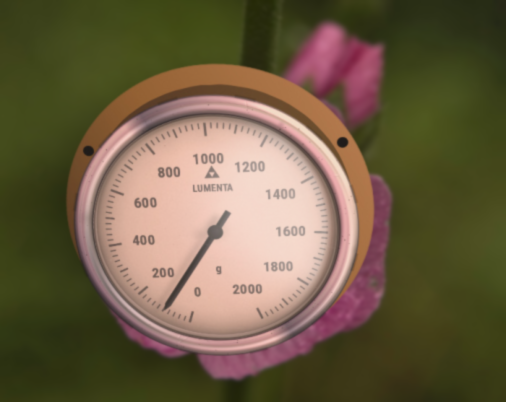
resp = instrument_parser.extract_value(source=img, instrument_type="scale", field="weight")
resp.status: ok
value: 100 g
